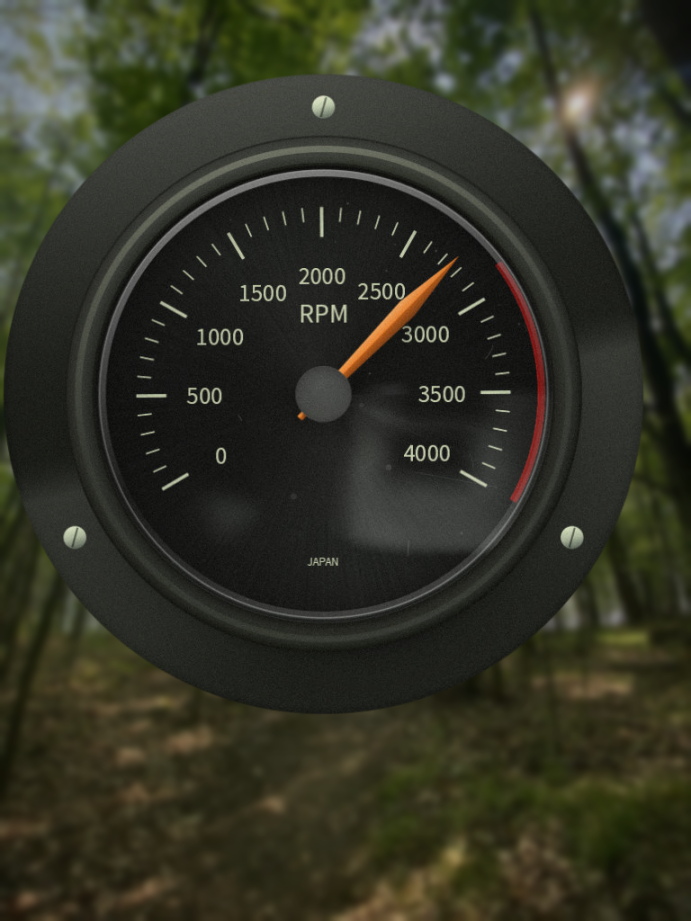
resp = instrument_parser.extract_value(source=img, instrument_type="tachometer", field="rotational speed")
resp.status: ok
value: 2750 rpm
